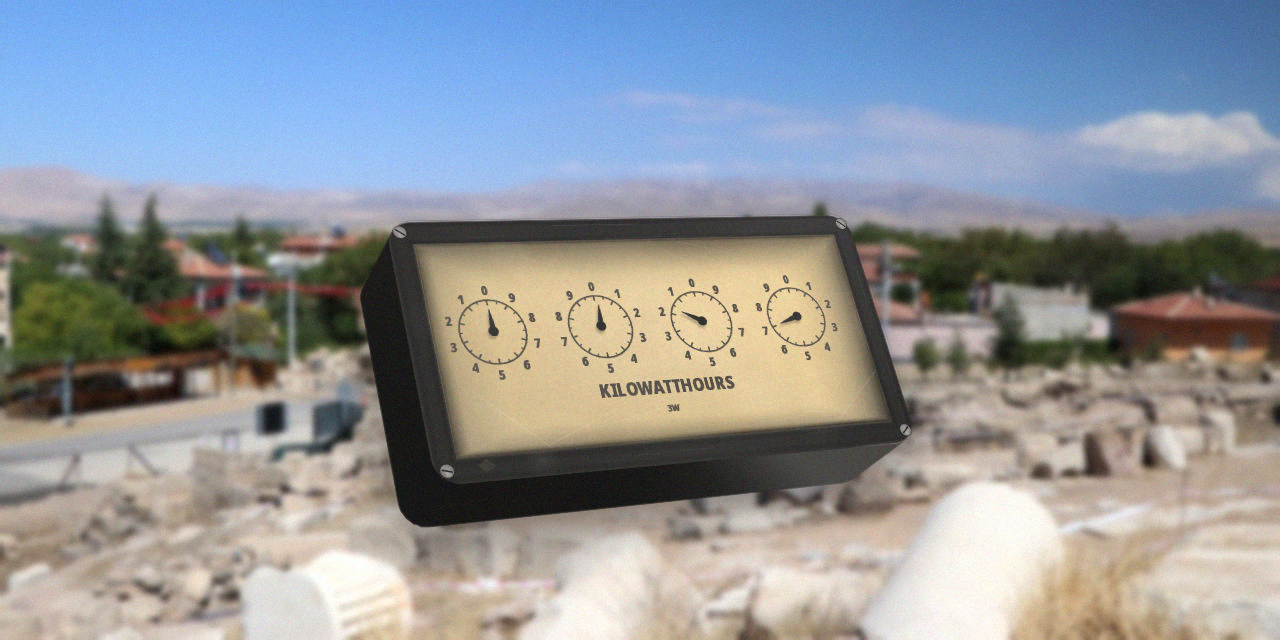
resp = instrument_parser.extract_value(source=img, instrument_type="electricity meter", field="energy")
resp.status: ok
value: 17 kWh
